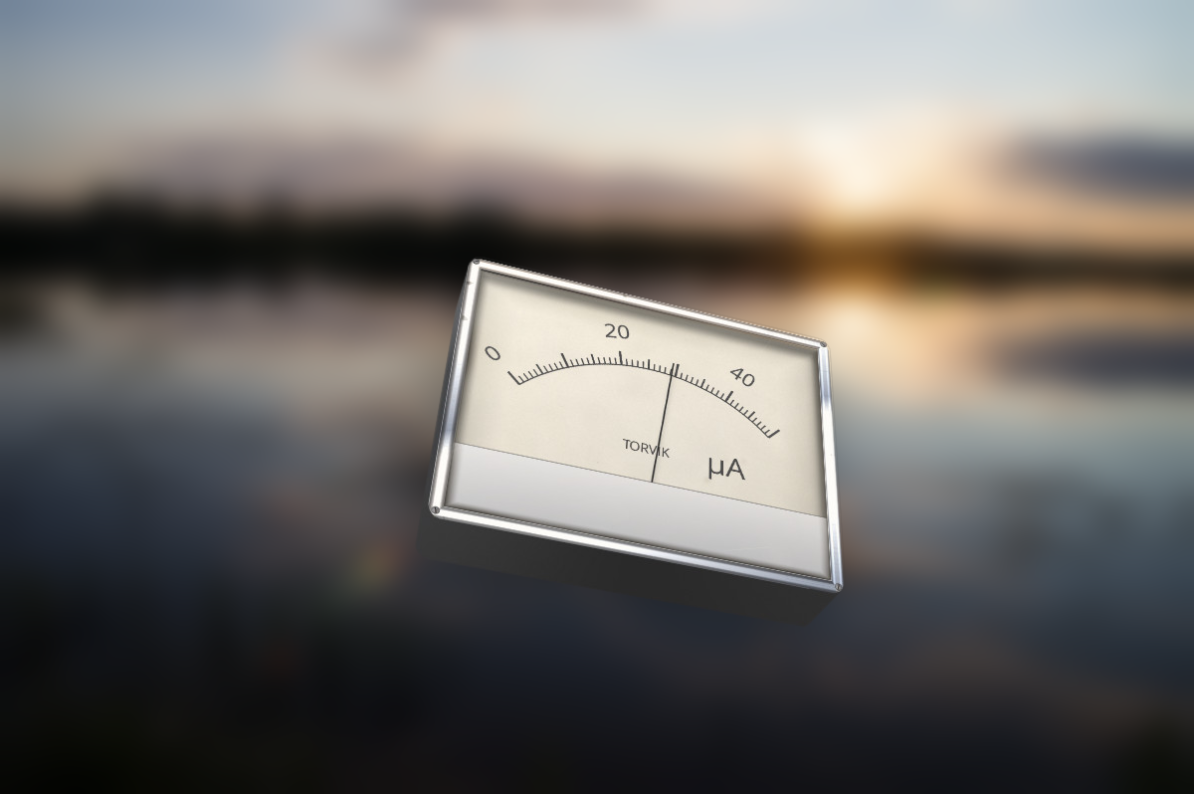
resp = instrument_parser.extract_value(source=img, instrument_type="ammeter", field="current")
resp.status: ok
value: 29 µA
